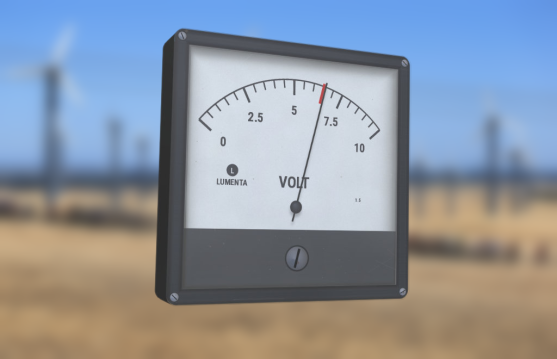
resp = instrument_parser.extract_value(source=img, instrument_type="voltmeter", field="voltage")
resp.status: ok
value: 6.5 V
